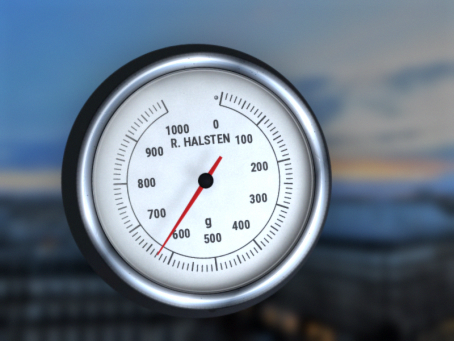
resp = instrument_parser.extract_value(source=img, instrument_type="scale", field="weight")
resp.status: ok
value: 630 g
